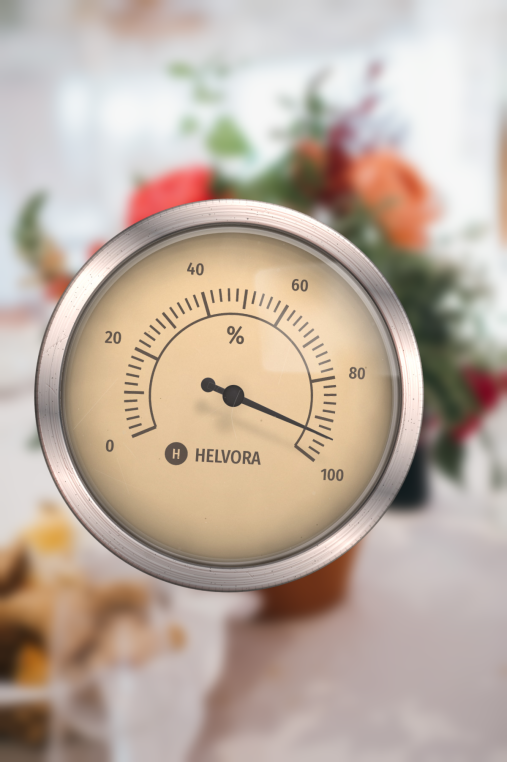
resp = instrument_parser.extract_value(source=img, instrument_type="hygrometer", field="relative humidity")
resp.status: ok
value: 94 %
